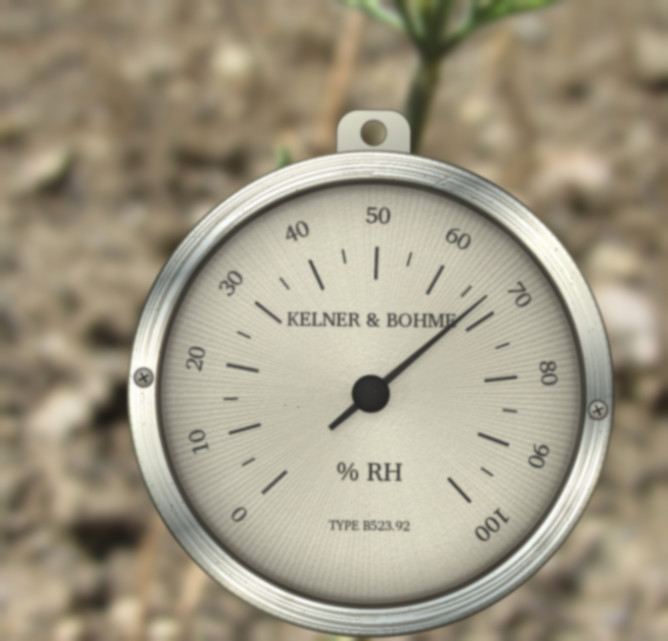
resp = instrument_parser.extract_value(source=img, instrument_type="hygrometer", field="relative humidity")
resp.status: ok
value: 67.5 %
